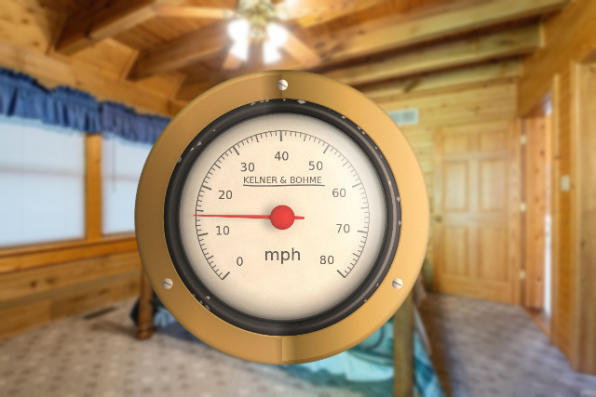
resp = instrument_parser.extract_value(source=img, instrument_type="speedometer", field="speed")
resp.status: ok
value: 14 mph
